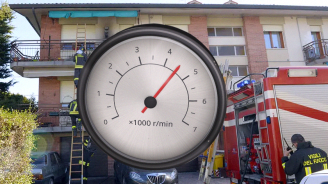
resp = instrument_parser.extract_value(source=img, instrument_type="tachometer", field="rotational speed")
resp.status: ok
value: 4500 rpm
